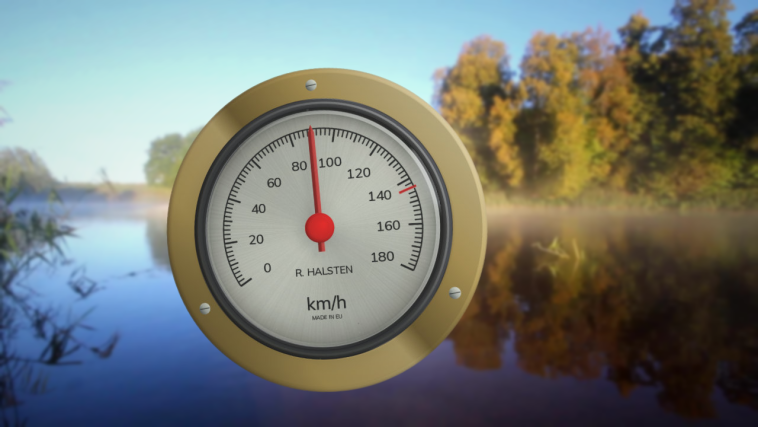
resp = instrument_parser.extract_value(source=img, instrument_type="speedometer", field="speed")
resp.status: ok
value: 90 km/h
